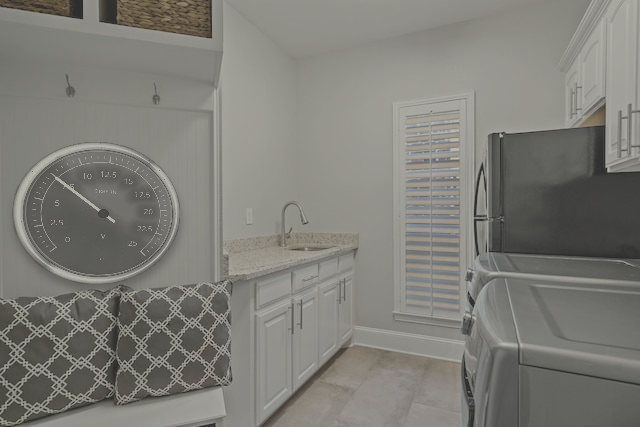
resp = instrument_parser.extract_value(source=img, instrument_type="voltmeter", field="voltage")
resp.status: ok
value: 7.5 V
